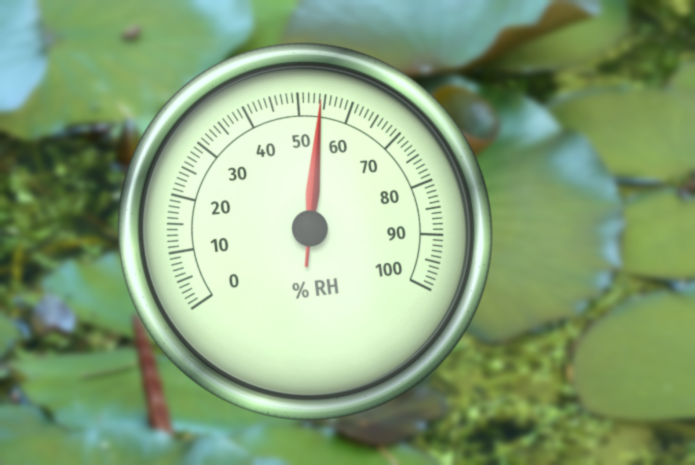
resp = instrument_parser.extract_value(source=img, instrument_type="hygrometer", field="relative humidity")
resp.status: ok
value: 54 %
